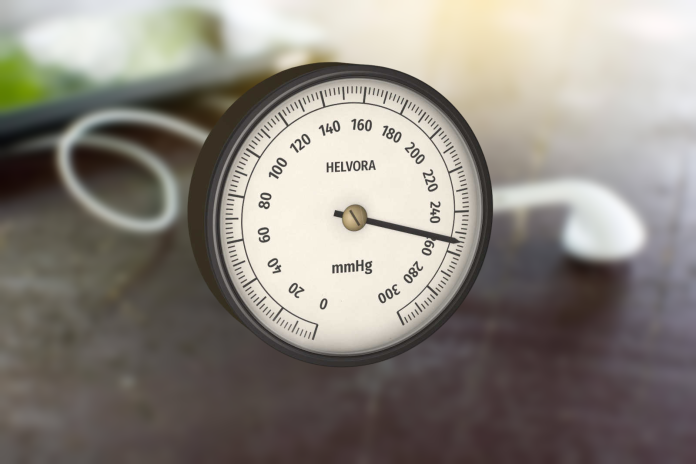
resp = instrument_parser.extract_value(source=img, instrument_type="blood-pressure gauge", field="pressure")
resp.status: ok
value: 254 mmHg
